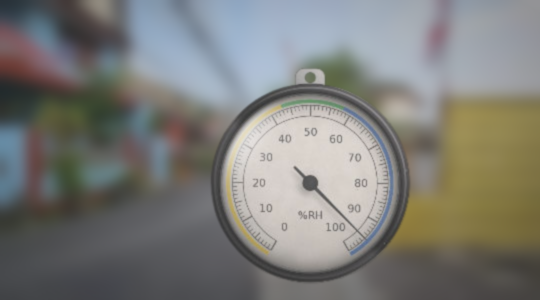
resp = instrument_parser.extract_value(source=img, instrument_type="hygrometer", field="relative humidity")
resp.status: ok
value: 95 %
